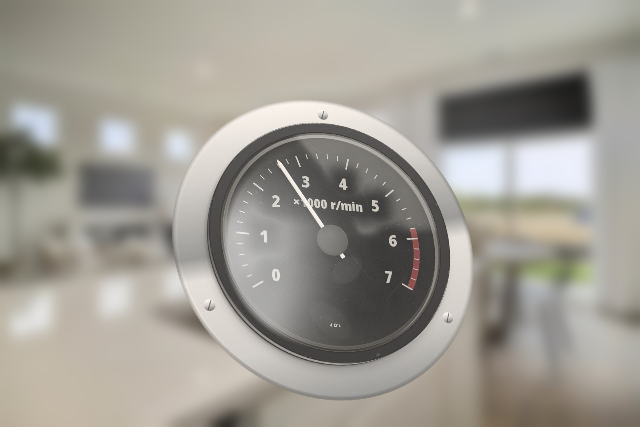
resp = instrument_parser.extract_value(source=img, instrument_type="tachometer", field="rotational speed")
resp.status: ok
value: 2600 rpm
